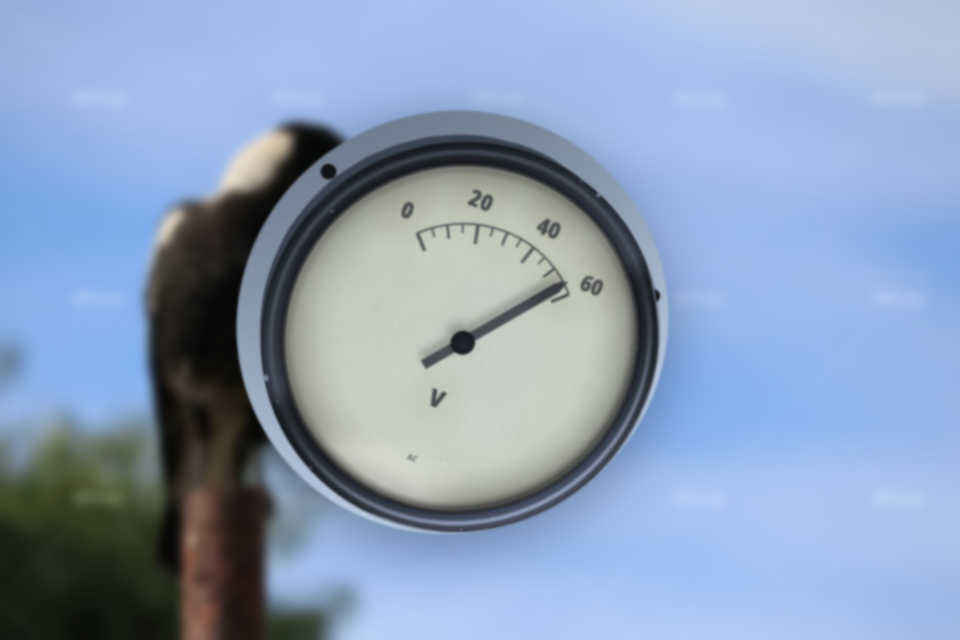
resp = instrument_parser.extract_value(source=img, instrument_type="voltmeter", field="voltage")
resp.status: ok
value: 55 V
